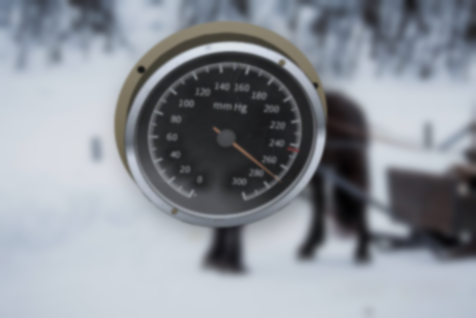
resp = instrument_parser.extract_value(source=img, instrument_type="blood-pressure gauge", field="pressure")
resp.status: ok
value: 270 mmHg
